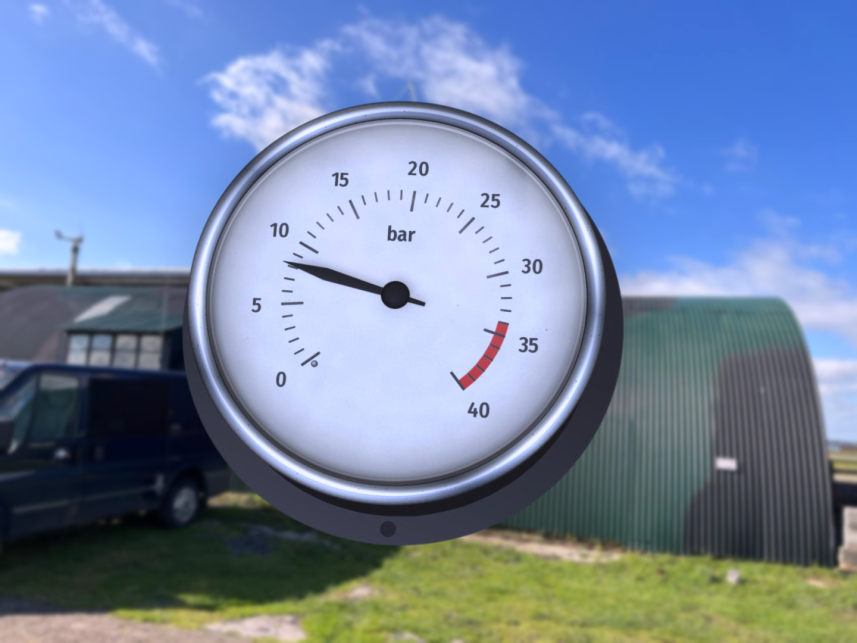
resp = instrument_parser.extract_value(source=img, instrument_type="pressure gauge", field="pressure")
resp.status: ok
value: 8 bar
